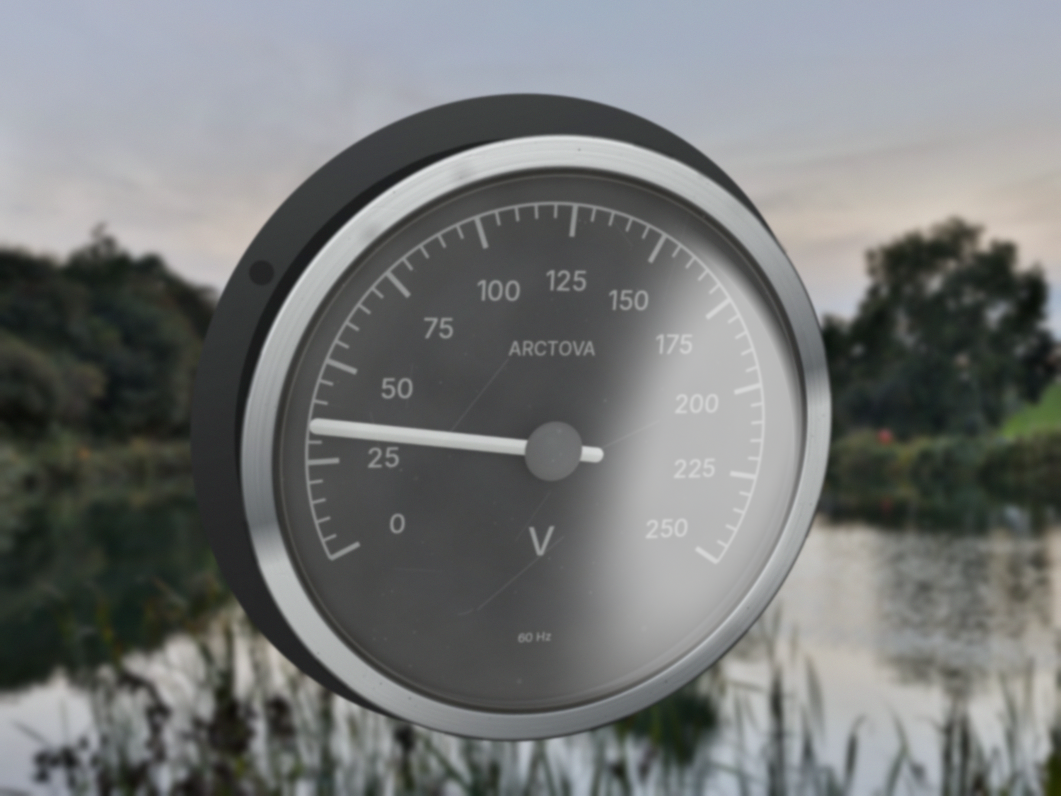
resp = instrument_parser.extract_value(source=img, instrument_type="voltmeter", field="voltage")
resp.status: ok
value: 35 V
